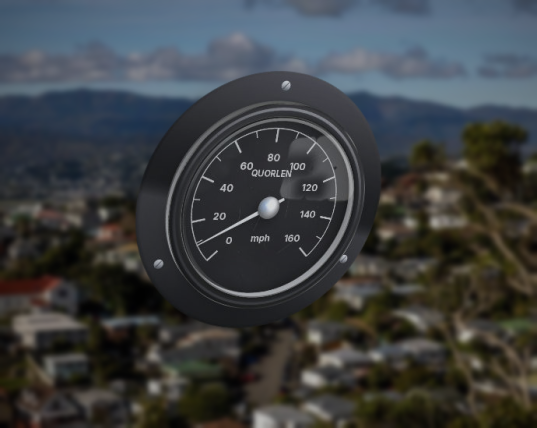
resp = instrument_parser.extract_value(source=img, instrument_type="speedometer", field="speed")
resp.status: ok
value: 10 mph
